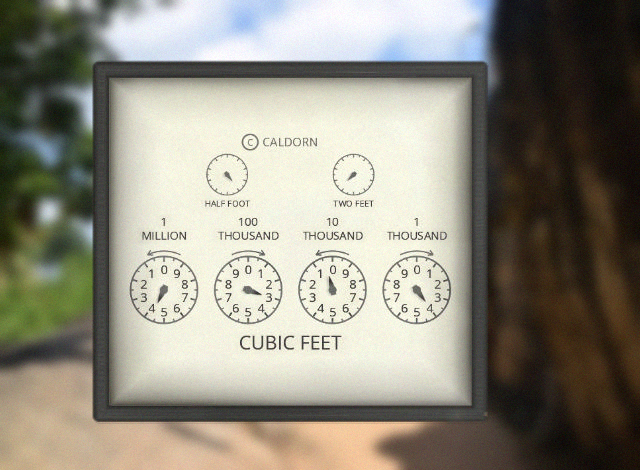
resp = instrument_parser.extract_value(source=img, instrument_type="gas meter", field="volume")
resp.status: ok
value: 430400 ft³
